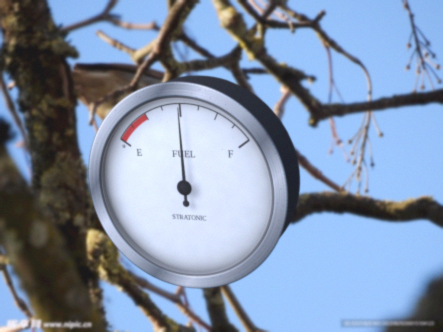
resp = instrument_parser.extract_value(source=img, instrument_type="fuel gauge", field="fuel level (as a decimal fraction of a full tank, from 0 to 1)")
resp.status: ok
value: 0.5
